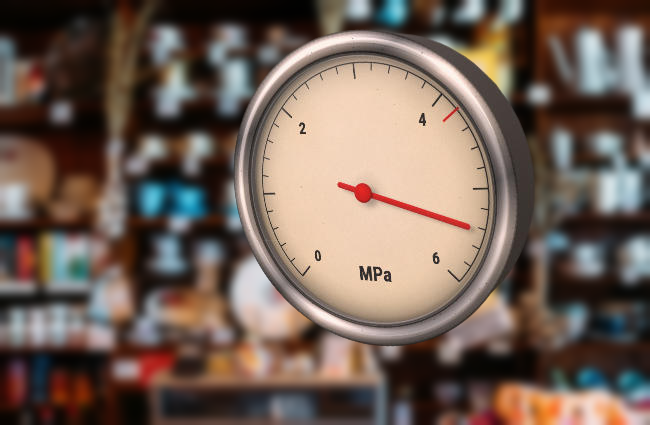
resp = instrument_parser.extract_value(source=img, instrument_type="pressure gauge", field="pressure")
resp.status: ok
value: 5.4 MPa
